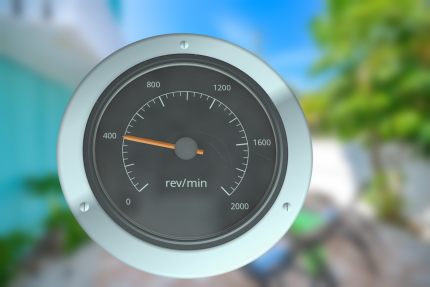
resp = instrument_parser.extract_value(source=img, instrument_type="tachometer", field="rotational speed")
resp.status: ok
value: 400 rpm
